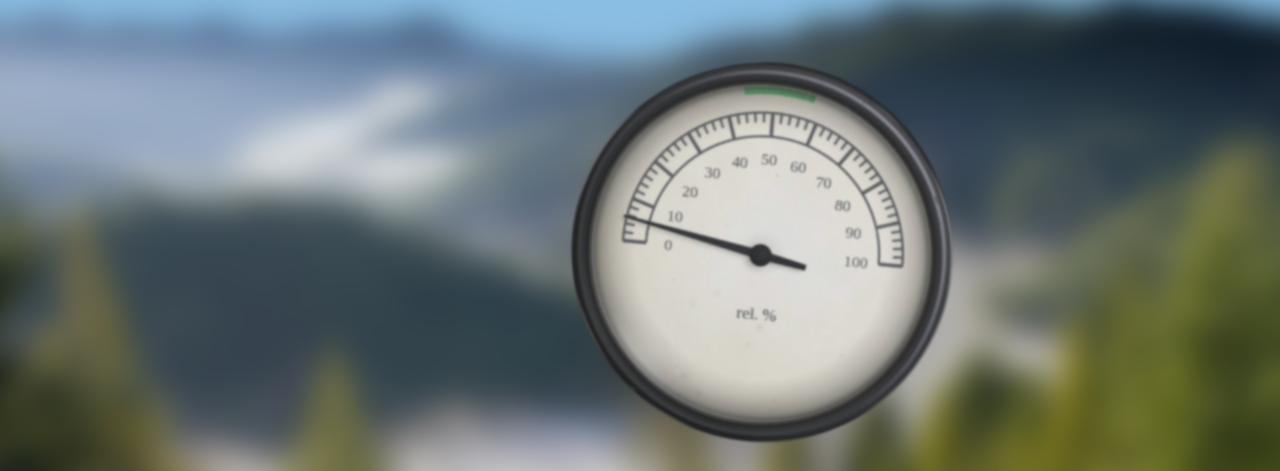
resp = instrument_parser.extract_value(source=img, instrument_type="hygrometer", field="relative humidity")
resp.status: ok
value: 6 %
